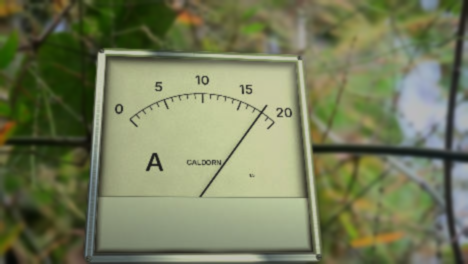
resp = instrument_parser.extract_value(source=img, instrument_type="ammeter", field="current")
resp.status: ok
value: 18 A
